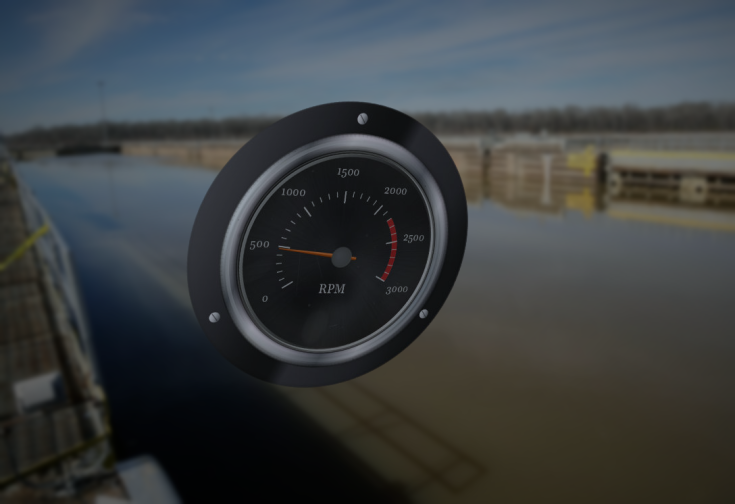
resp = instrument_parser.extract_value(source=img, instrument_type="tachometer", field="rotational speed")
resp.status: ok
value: 500 rpm
